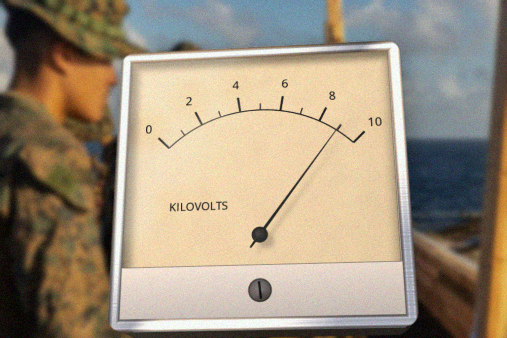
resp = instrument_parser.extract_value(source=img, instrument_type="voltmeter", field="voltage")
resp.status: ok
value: 9 kV
